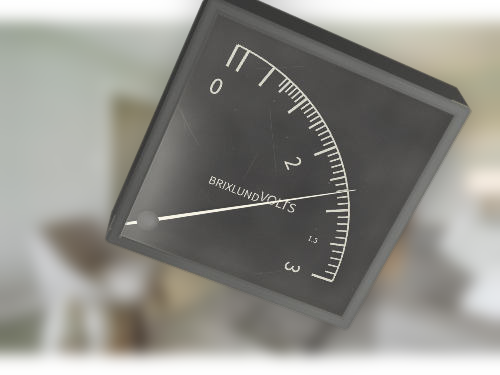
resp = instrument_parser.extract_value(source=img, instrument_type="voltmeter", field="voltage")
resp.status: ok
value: 2.35 V
